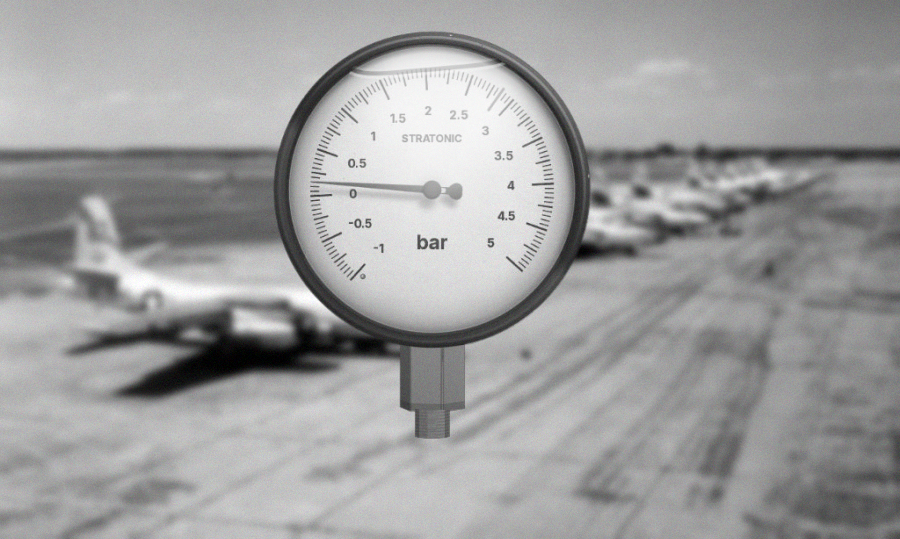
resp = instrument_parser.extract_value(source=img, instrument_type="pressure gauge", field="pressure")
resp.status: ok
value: 0.15 bar
